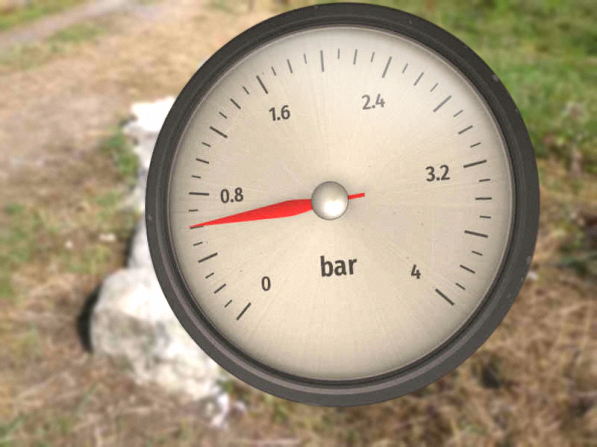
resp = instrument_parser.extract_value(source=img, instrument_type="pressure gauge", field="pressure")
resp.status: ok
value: 0.6 bar
